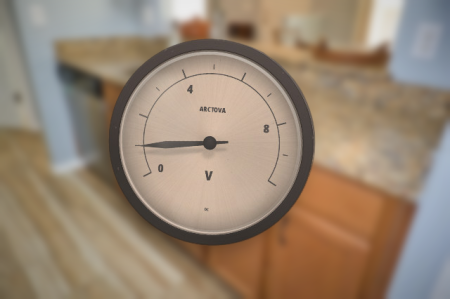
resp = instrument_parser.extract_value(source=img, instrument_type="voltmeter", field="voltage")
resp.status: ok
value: 1 V
